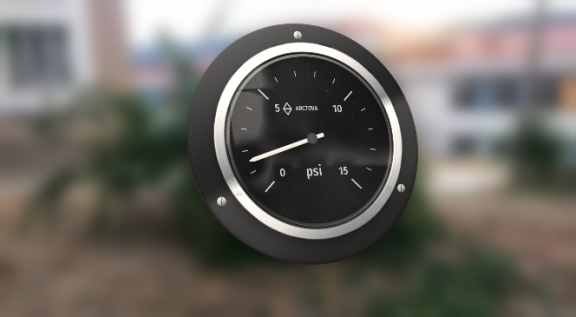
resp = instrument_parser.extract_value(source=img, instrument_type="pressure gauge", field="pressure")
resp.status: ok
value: 1.5 psi
